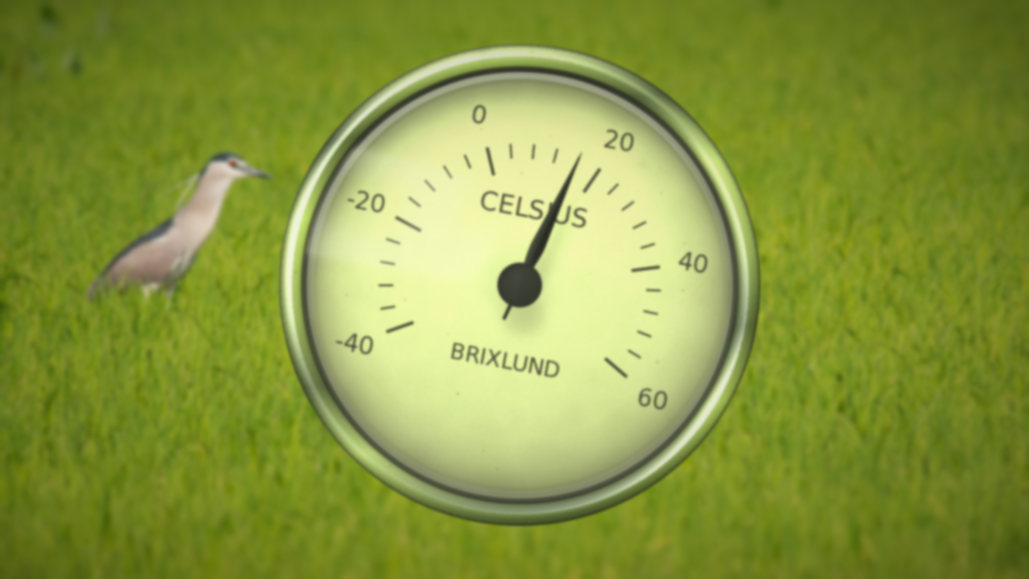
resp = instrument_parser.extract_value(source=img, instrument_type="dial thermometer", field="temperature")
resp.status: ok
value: 16 °C
